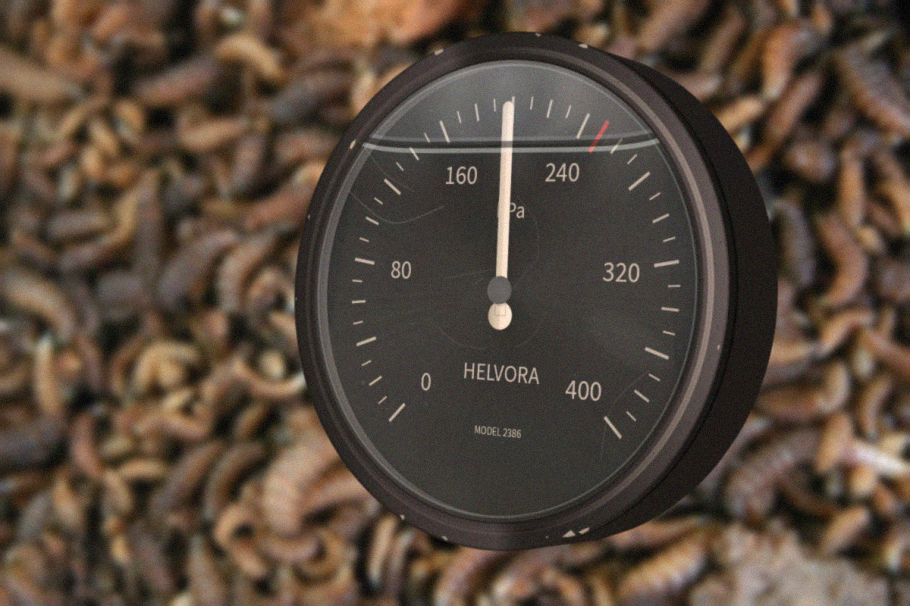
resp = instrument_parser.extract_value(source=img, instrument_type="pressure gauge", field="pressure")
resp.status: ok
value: 200 kPa
